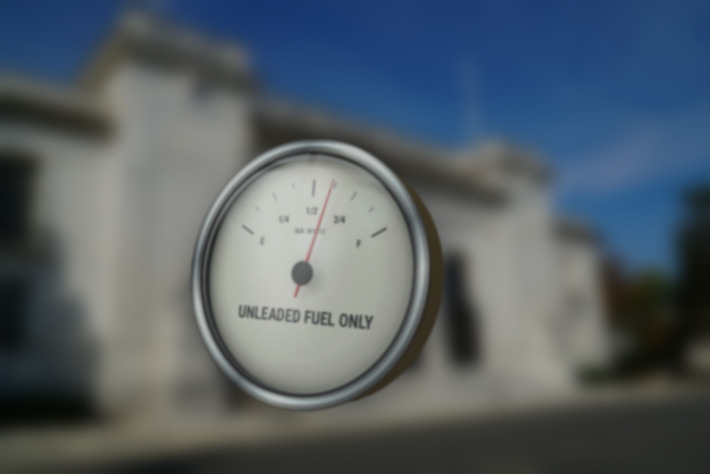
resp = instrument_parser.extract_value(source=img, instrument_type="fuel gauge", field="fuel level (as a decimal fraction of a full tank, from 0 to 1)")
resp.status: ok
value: 0.625
